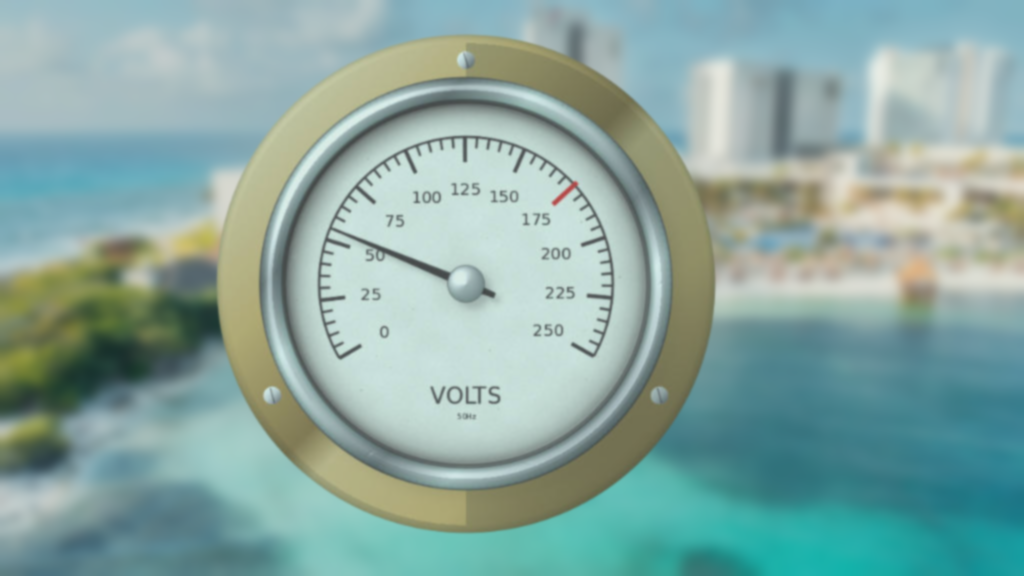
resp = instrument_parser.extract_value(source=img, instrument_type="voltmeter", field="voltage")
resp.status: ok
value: 55 V
